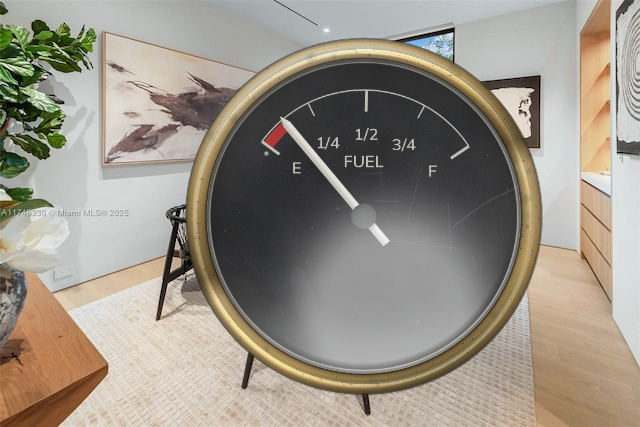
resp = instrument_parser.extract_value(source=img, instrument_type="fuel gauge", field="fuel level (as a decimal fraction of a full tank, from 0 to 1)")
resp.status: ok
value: 0.125
